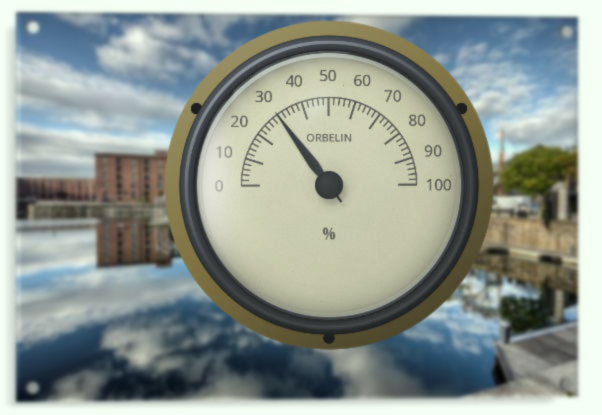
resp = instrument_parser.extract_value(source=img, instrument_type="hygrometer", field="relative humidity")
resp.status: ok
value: 30 %
